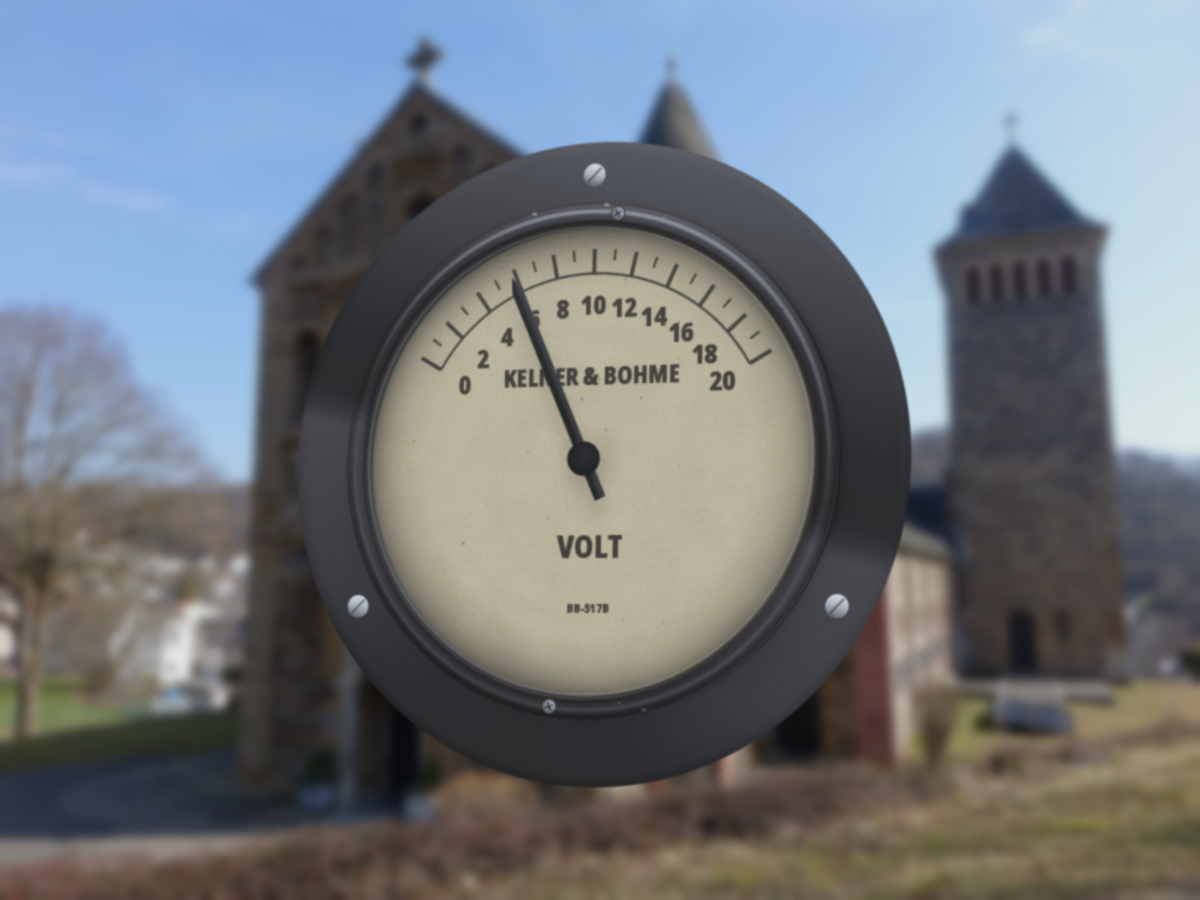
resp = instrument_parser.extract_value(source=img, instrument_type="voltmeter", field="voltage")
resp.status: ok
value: 6 V
